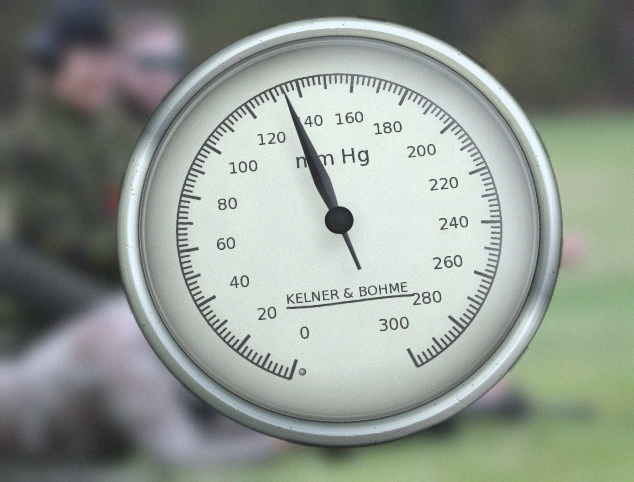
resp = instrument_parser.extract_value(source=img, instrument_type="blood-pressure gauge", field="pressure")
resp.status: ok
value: 134 mmHg
